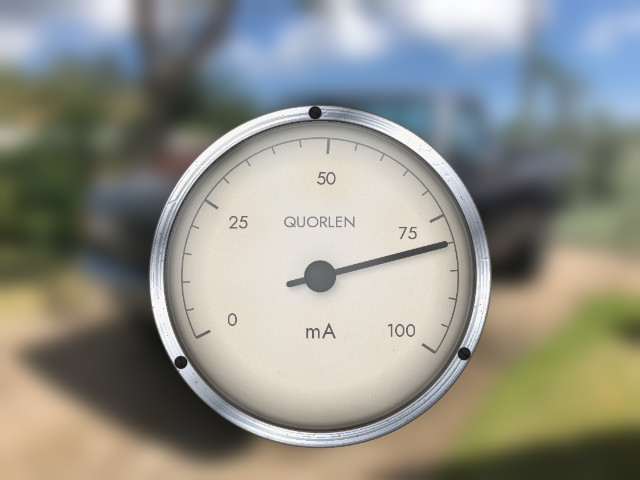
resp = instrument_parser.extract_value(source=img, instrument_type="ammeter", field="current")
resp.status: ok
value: 80 mA
